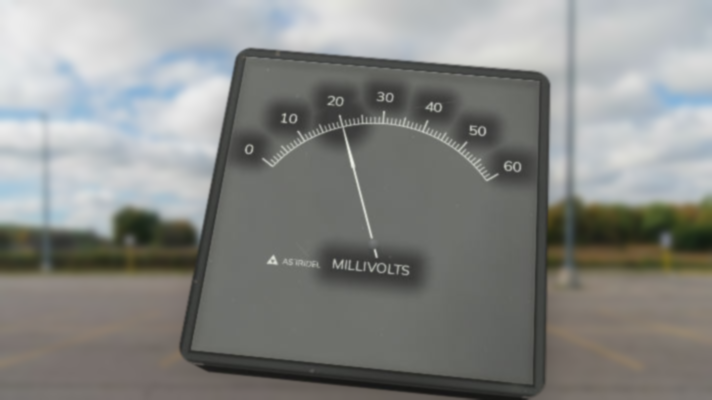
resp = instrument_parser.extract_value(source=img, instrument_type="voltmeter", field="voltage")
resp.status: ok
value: 20 mV
